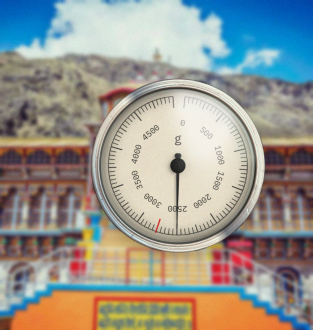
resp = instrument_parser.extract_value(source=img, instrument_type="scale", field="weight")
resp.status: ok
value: 2500 g
